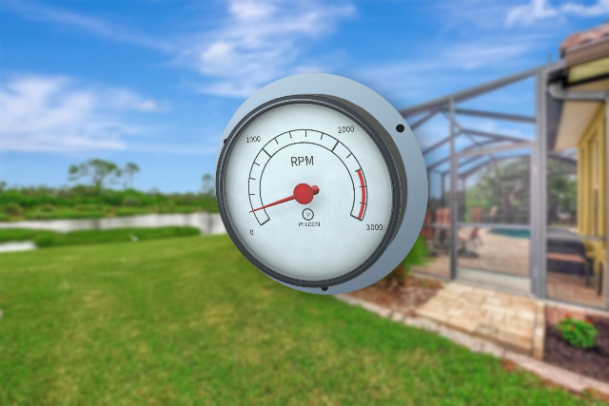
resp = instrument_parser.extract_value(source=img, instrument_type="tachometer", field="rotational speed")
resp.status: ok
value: 200 rpm
